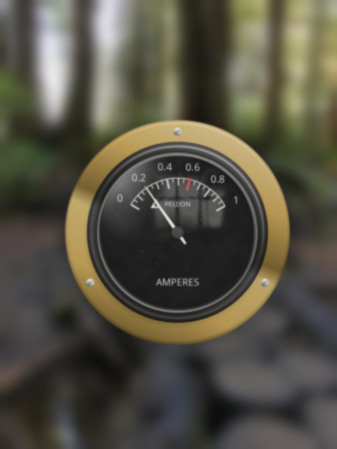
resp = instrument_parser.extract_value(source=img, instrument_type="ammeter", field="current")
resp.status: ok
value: 0.2 A
